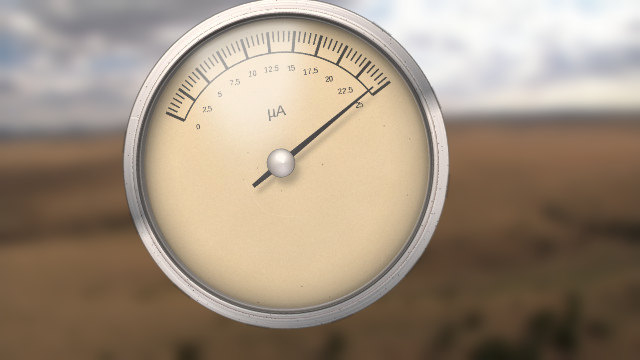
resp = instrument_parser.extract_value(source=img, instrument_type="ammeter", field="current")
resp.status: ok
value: 24.5 µA
